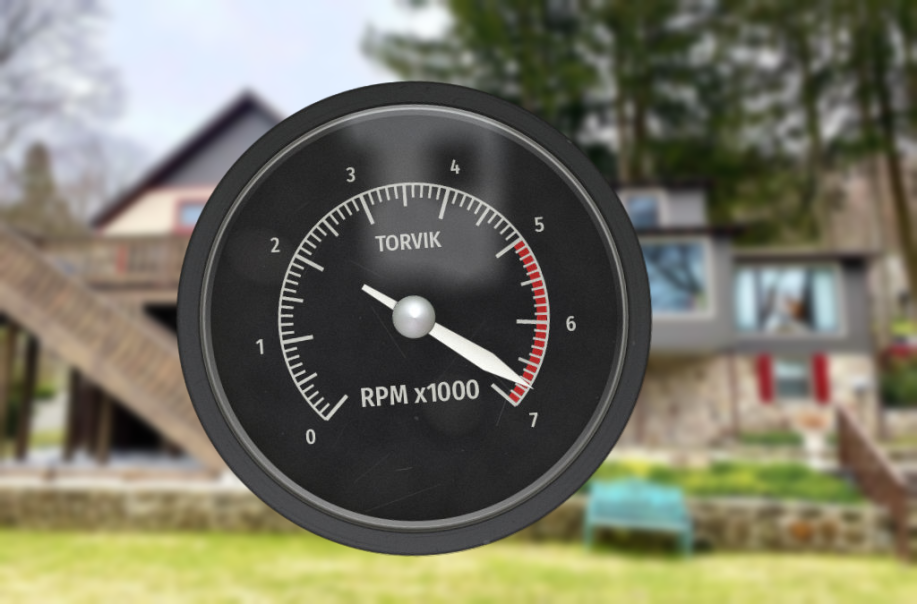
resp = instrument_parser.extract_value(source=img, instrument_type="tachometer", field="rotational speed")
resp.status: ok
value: 6750 rpm
